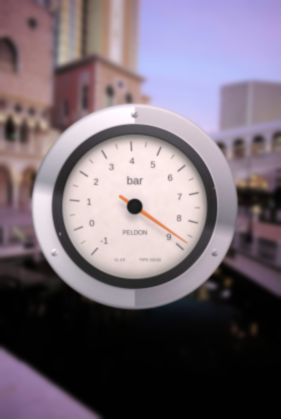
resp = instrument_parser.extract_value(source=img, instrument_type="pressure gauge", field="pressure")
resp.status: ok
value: 8.75 bar
